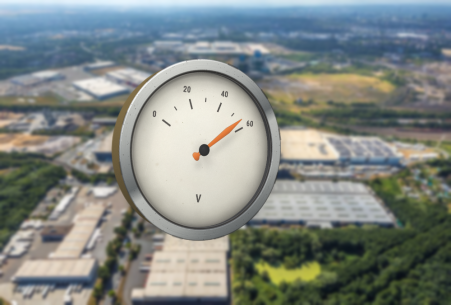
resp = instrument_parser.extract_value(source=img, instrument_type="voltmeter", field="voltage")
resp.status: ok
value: 55 V
